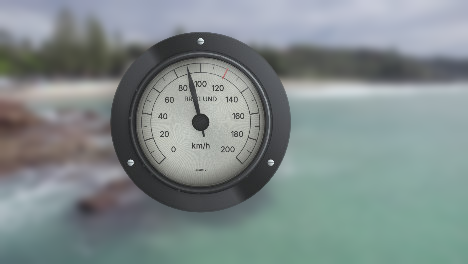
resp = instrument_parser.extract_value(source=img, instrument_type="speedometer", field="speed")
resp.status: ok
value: 90 km/h
